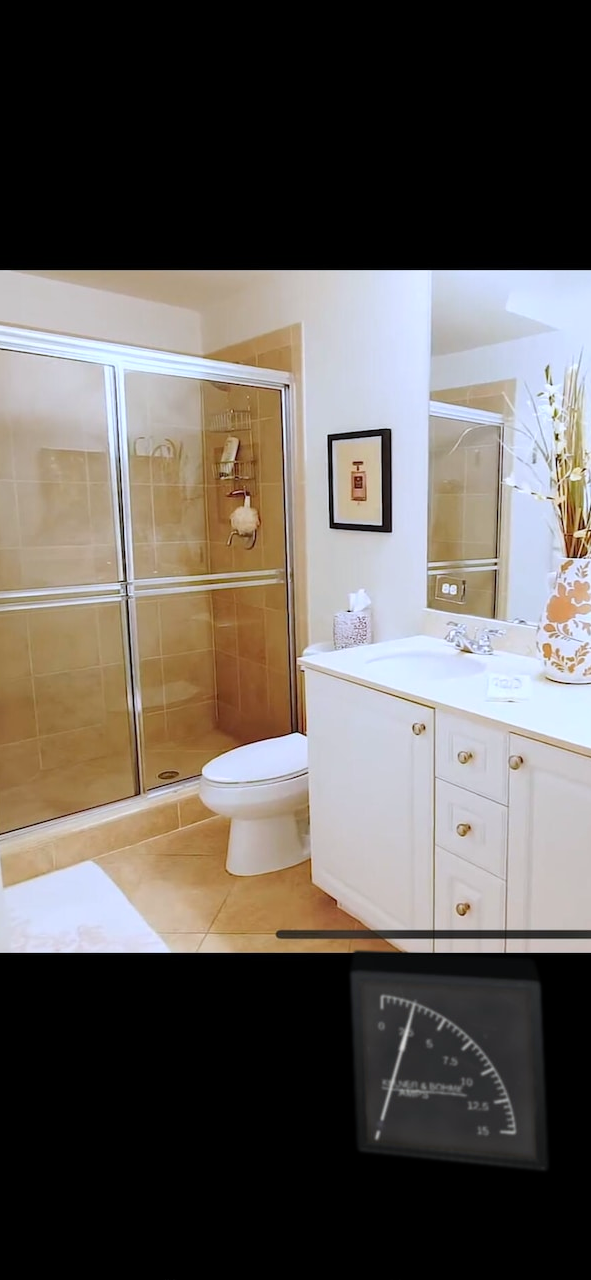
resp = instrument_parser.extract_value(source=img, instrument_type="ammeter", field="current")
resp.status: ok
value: 2.5 A
